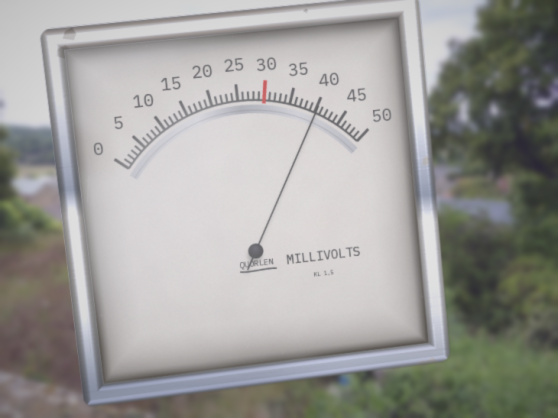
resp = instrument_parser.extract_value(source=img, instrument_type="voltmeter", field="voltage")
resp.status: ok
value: 40 mV
